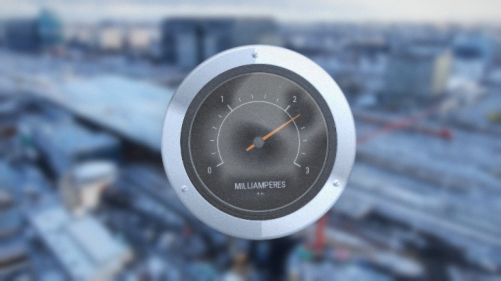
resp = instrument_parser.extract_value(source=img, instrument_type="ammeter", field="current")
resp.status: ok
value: 2.2 mA
